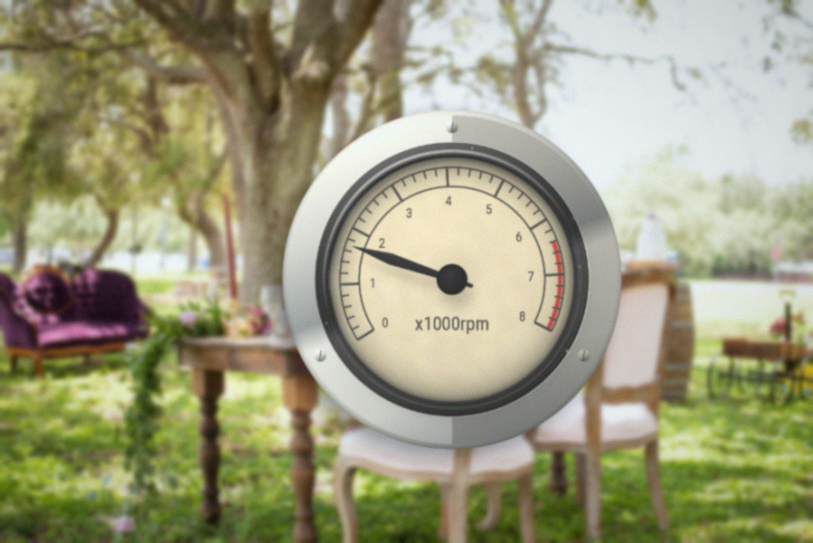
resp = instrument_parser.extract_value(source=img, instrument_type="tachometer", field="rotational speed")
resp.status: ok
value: 1700 rpm
